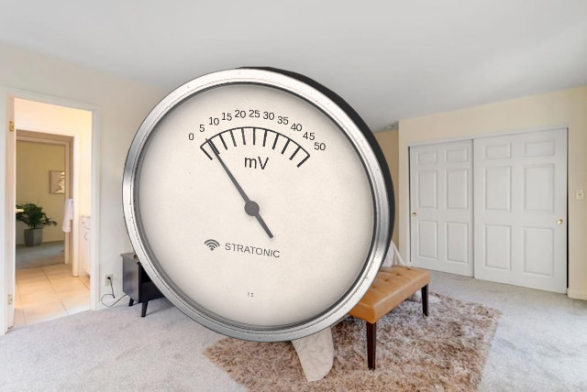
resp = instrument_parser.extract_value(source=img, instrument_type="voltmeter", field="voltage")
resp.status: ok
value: 5 mV
